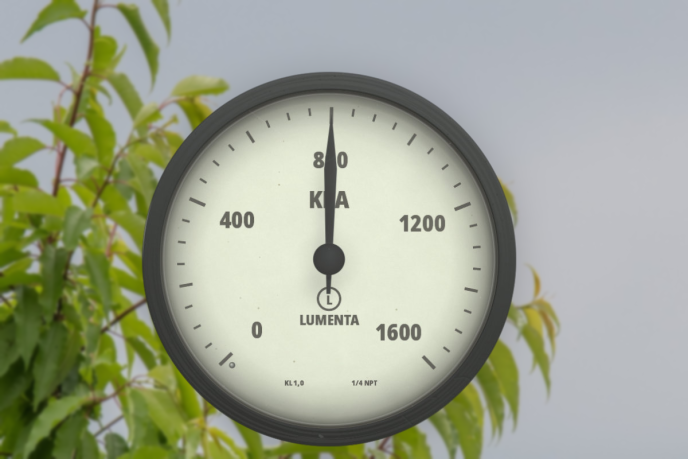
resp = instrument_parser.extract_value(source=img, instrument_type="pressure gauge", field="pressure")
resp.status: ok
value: 800 kPa
